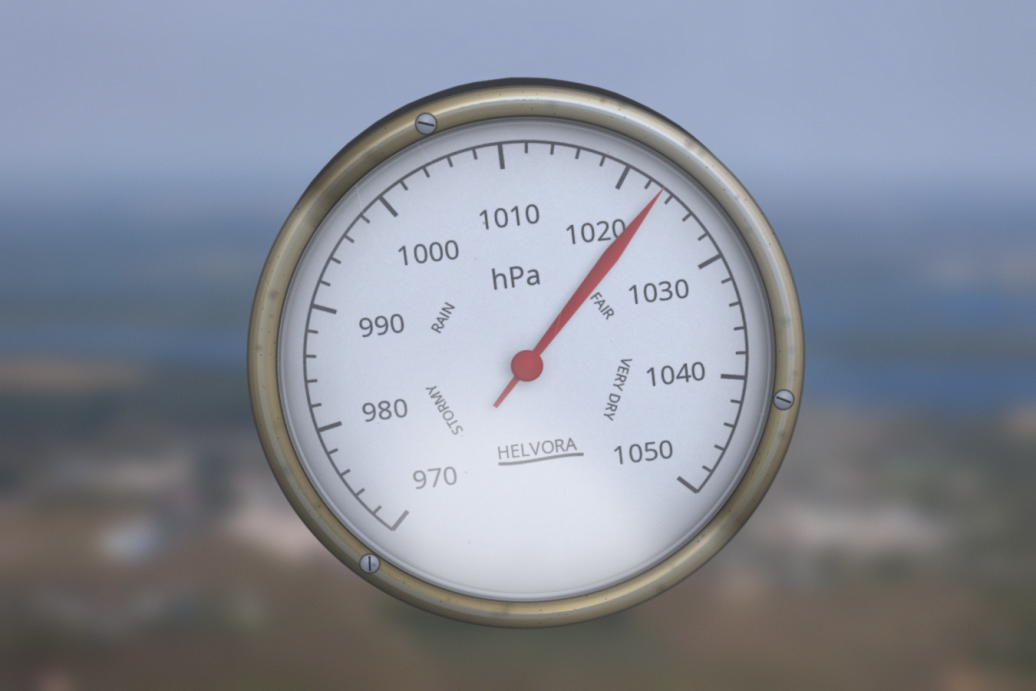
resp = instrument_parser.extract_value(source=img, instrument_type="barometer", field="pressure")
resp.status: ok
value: 1023 hPa
